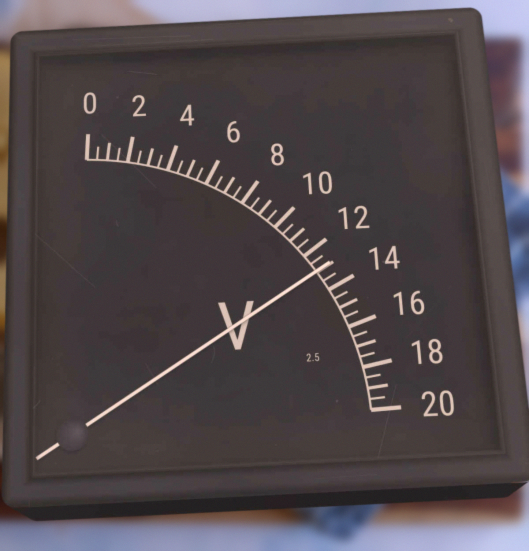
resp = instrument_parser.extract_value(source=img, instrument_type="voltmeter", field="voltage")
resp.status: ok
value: 13 V
